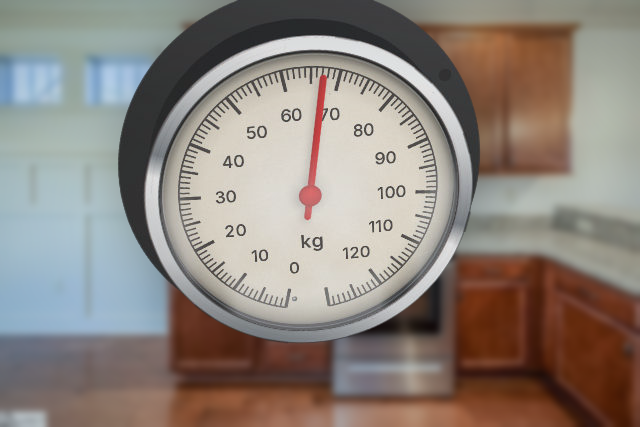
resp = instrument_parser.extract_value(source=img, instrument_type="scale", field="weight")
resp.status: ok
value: 67 kg
